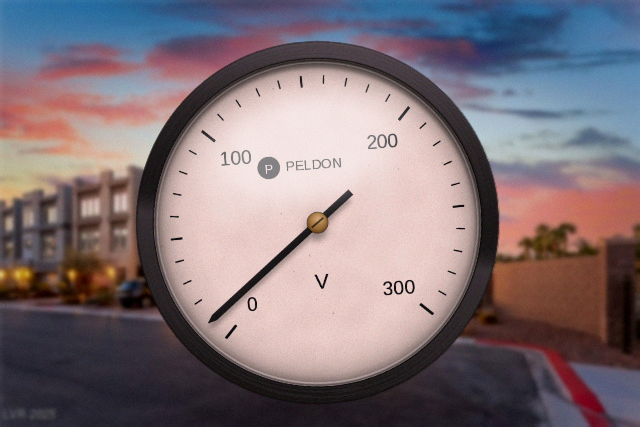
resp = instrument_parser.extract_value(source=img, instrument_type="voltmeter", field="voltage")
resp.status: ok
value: 10 V
